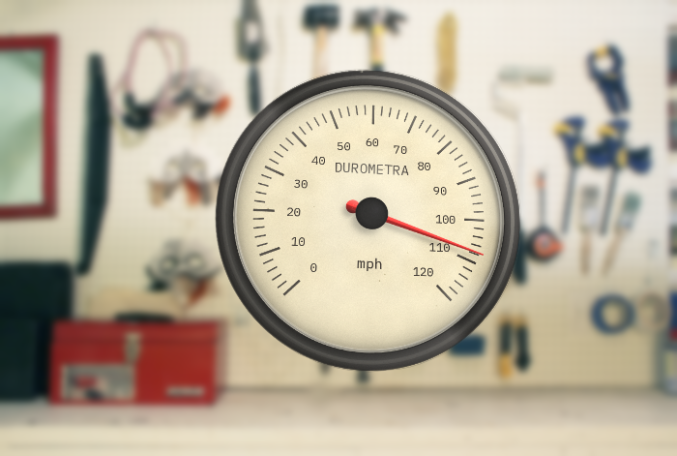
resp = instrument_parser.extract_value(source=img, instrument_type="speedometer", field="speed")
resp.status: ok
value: 108 mph
